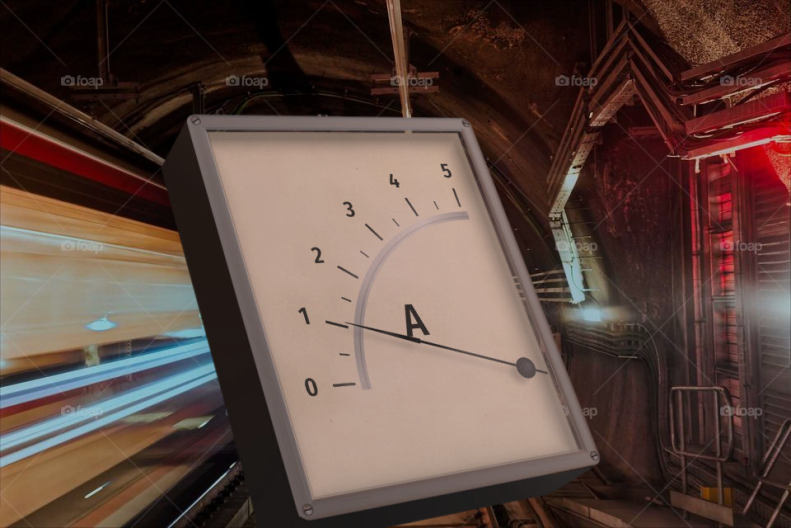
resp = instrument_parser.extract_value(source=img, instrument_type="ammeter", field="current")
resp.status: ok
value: 1 A
